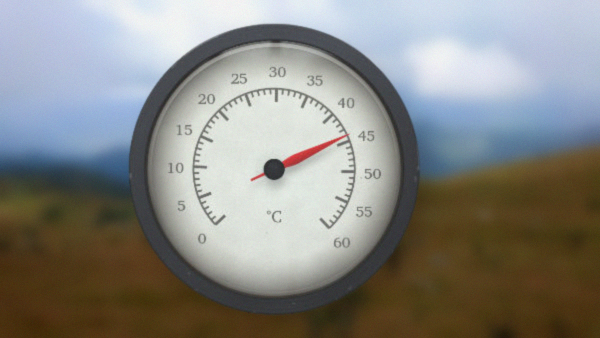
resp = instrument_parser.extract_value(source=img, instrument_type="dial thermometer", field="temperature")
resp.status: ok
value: 44 °C
